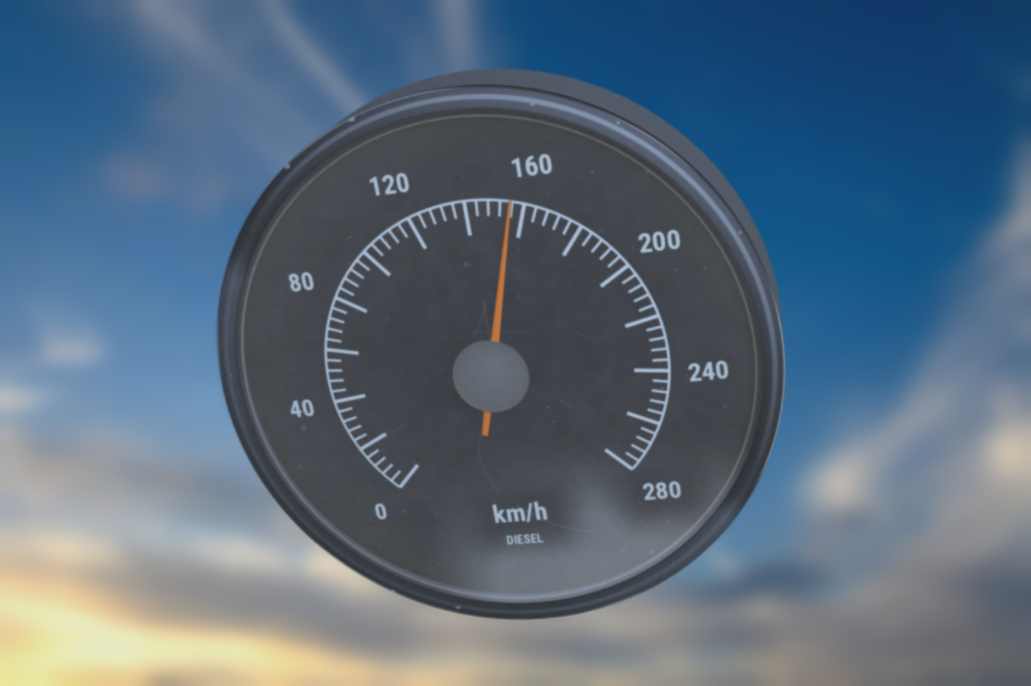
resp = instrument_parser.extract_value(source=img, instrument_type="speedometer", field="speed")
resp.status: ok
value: 156 km/h
